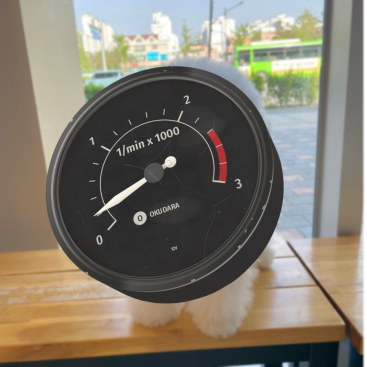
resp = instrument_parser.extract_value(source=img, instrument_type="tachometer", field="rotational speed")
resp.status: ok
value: 200 rpm
